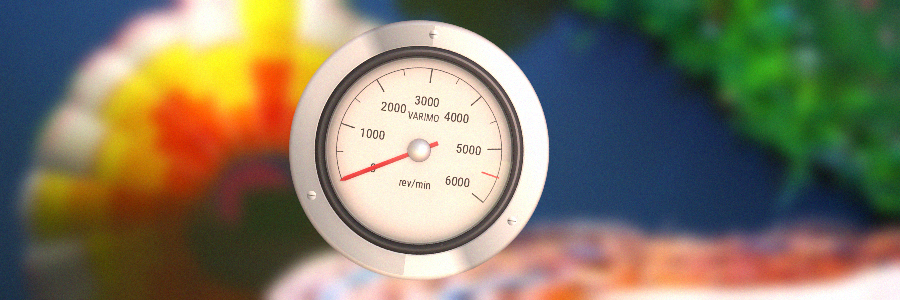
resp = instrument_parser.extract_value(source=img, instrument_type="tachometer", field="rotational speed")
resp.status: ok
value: 0 rpm
